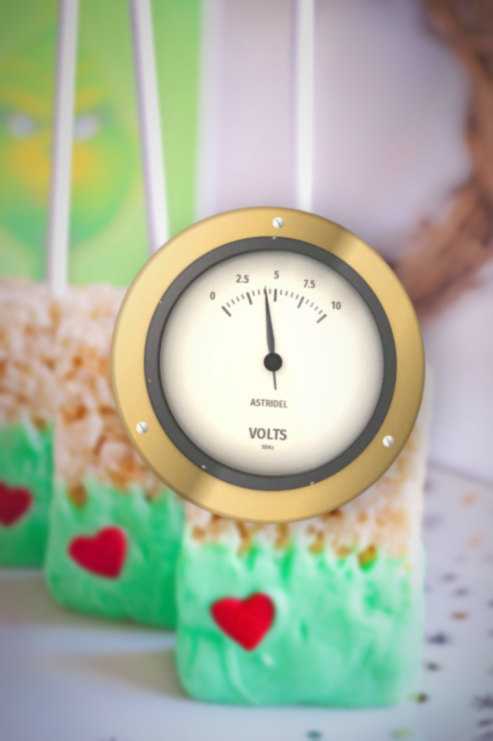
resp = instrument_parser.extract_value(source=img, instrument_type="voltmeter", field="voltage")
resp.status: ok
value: 4 V
